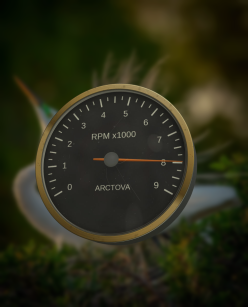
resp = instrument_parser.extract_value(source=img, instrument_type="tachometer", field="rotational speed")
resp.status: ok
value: 8000 rpm
